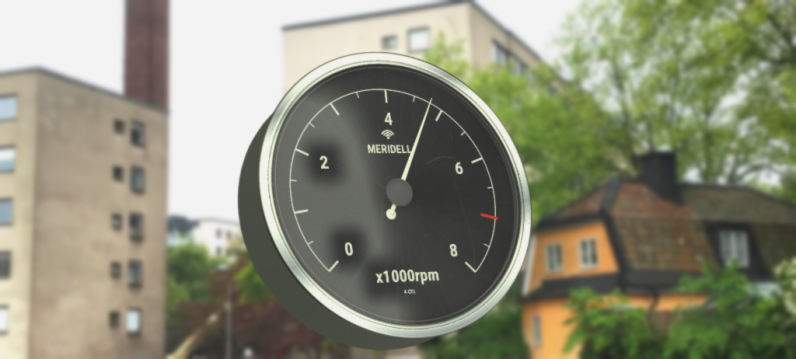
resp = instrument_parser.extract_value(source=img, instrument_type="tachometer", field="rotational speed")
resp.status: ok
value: 4750 rpm
